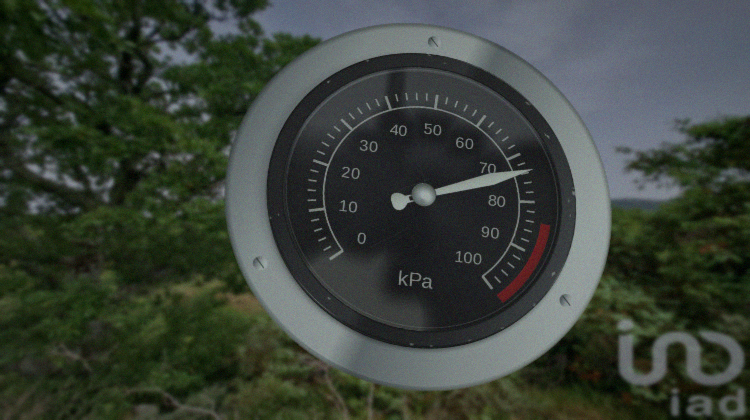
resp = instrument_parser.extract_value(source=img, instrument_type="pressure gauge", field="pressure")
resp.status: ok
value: 74 kPa
